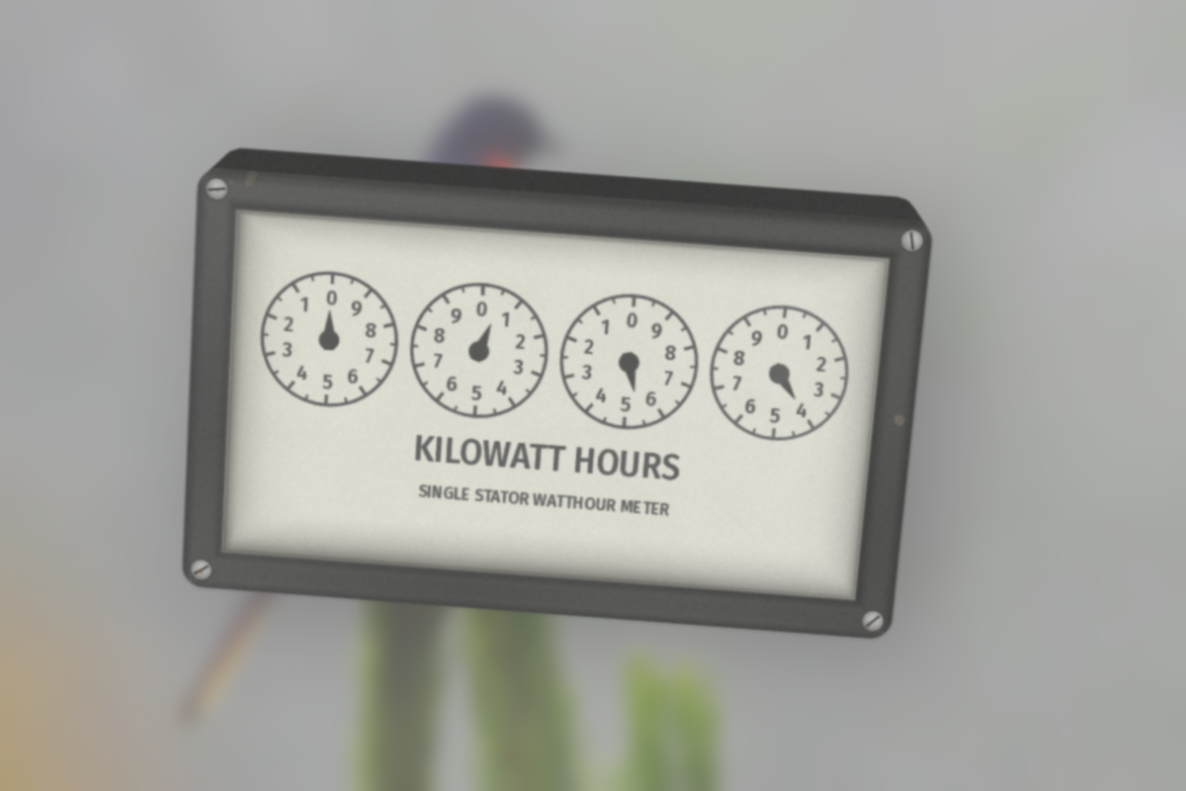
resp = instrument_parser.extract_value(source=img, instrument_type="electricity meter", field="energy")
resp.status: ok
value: 54 kWh
